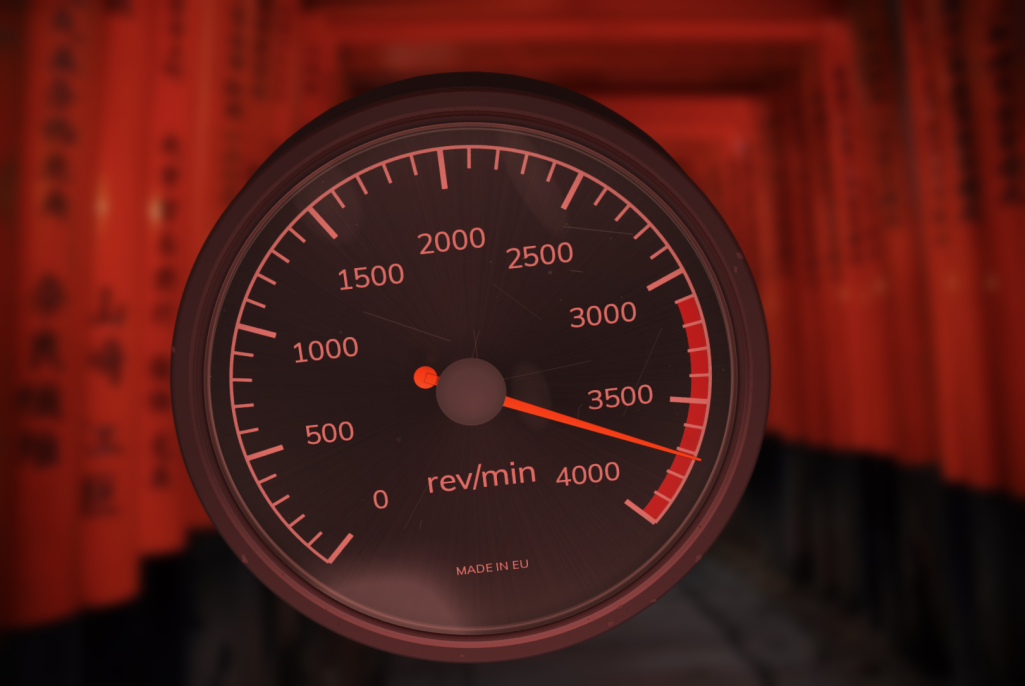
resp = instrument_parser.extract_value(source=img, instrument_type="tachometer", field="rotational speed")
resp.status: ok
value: 3700 rpm
